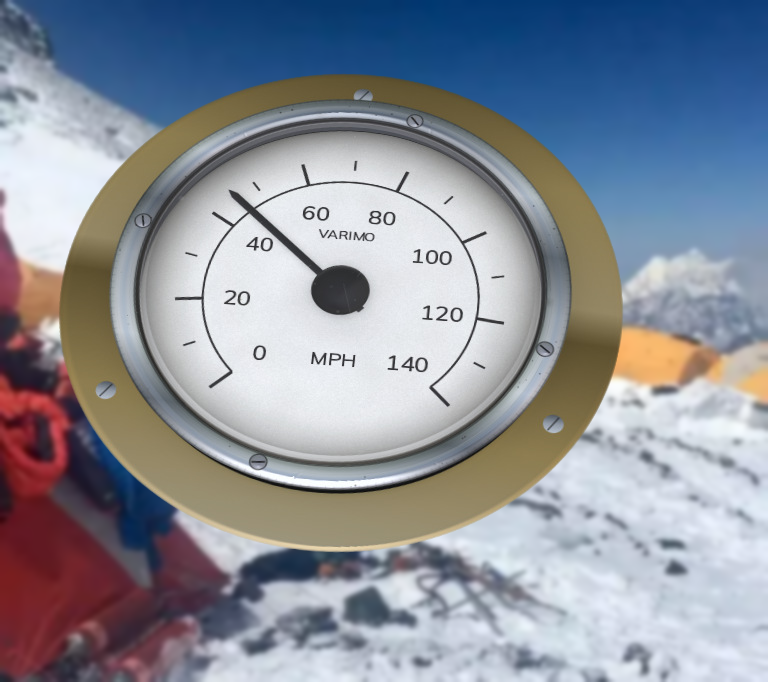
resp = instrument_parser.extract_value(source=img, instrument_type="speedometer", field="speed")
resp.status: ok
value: 45 mph
